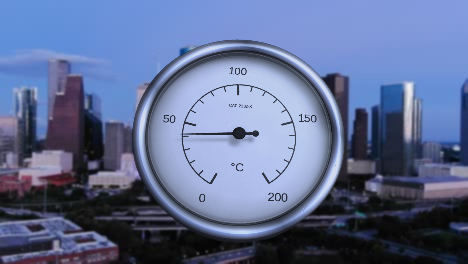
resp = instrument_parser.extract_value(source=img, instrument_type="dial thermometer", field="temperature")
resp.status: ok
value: 40 °C
